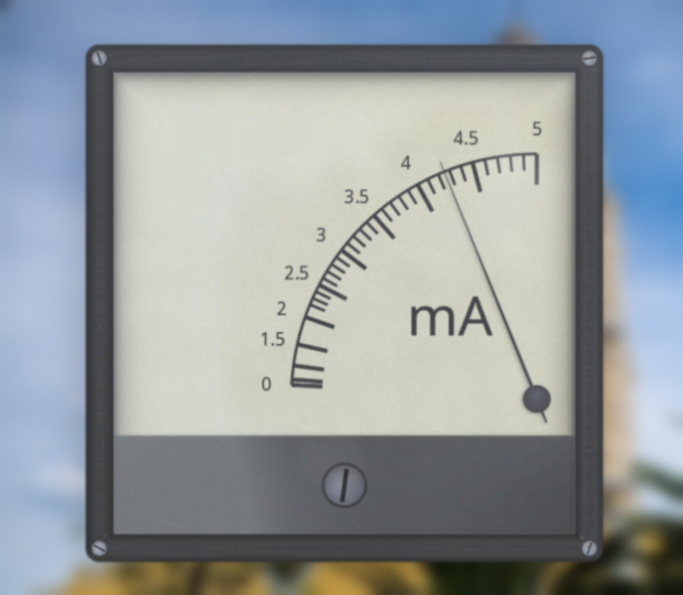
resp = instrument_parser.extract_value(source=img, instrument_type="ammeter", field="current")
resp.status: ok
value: 4.25 mA
